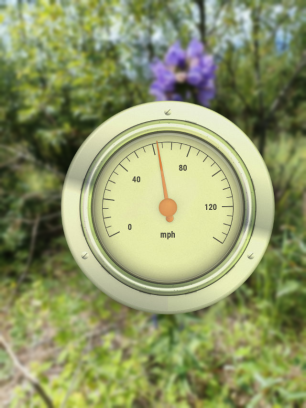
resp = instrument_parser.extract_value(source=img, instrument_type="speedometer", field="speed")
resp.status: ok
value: 62.5 mph
